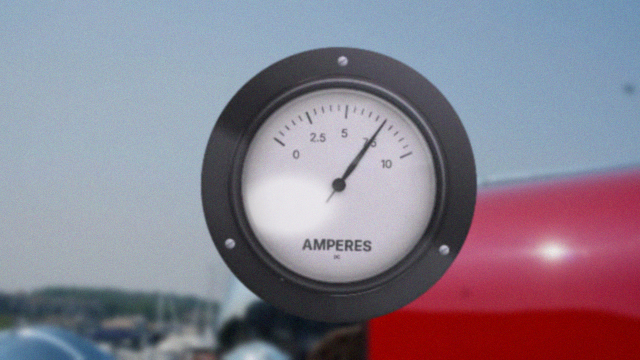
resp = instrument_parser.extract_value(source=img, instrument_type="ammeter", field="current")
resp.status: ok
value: 7.5 A
